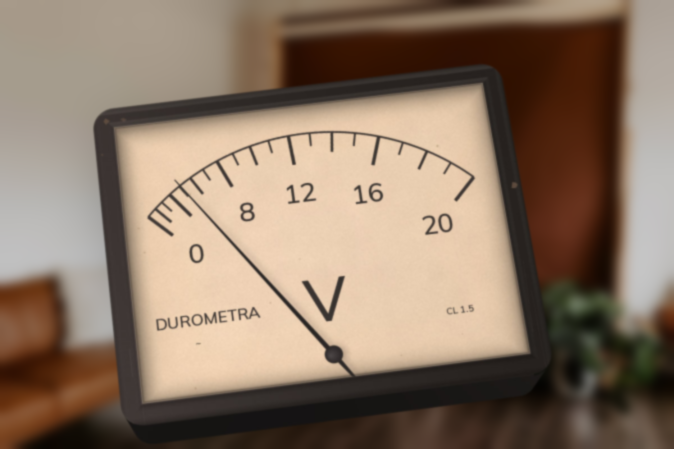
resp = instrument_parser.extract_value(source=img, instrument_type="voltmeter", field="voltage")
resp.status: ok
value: 5 V
